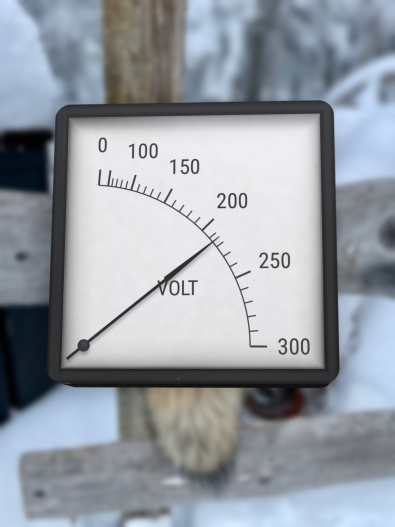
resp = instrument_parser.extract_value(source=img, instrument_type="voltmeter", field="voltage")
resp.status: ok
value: 215 V
